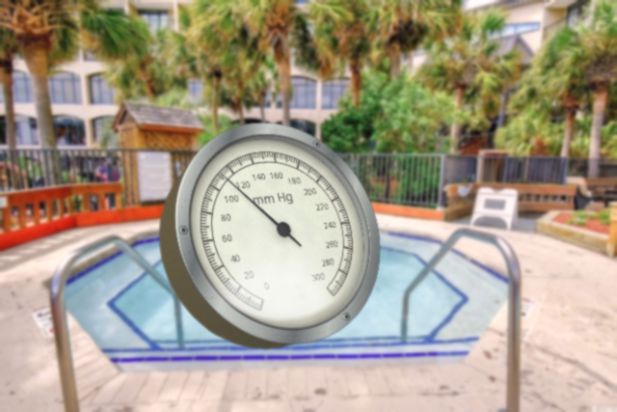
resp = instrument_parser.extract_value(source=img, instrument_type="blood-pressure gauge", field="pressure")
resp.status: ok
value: 110 mmHg
